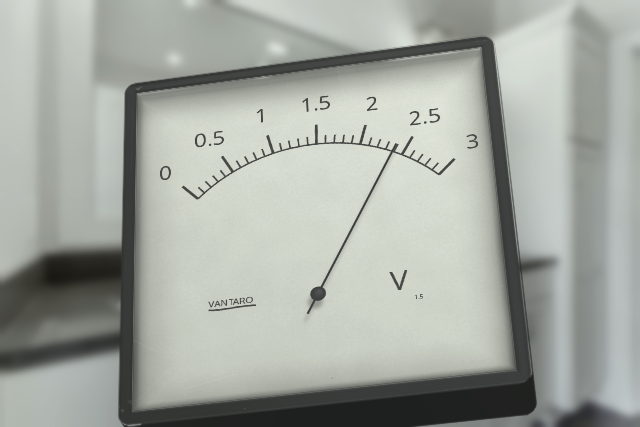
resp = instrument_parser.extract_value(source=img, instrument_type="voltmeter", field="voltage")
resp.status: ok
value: 2.4 V
